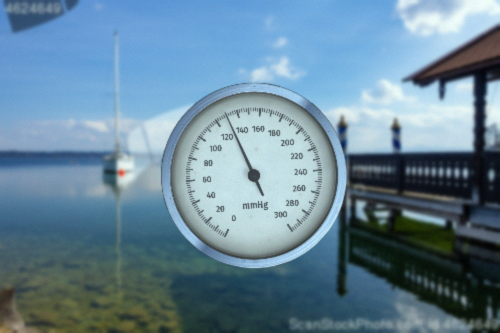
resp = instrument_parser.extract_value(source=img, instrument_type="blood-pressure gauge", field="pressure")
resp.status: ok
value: 130 mmHg
